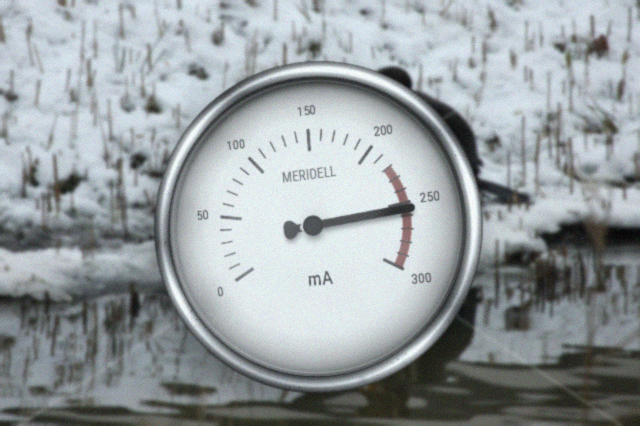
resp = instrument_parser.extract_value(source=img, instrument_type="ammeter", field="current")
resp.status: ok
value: 255 mA
